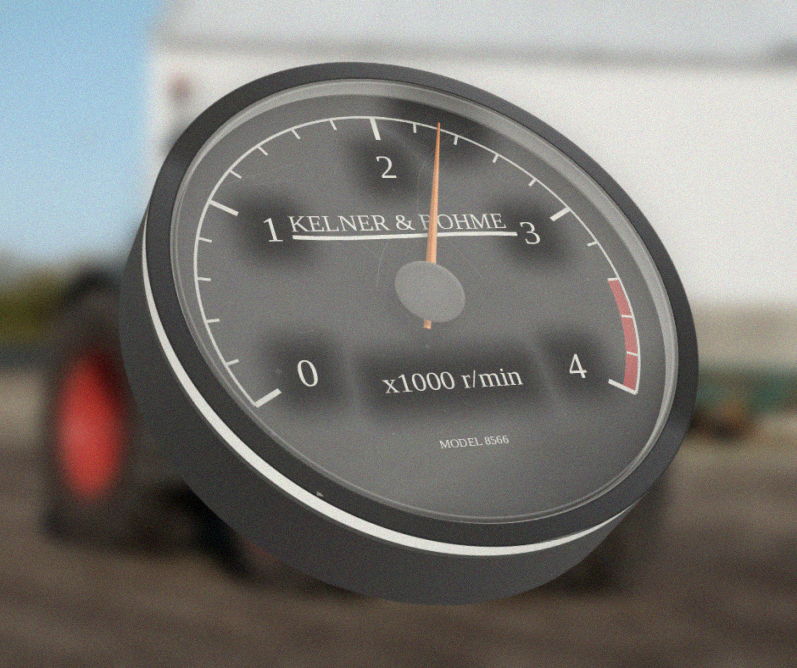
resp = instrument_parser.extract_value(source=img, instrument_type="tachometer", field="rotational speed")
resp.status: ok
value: 2300 rpm
